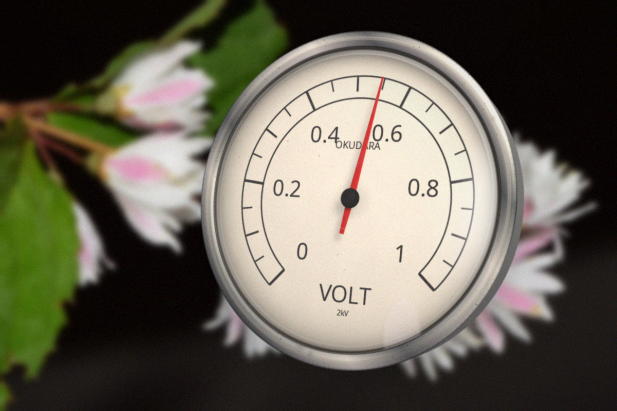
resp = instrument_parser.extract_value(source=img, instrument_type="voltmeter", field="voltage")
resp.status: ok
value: 0.55 V
